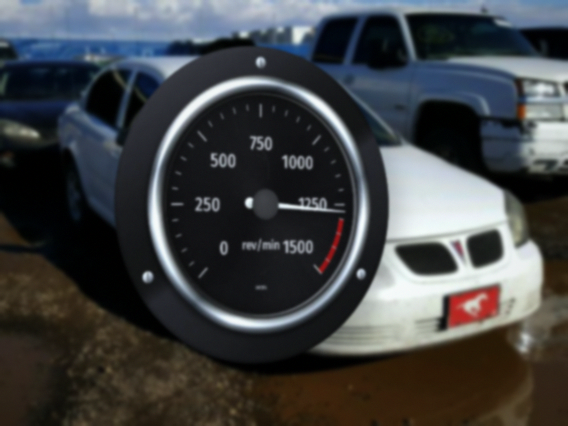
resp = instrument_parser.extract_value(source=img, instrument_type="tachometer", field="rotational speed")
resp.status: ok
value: 1275 rpm
